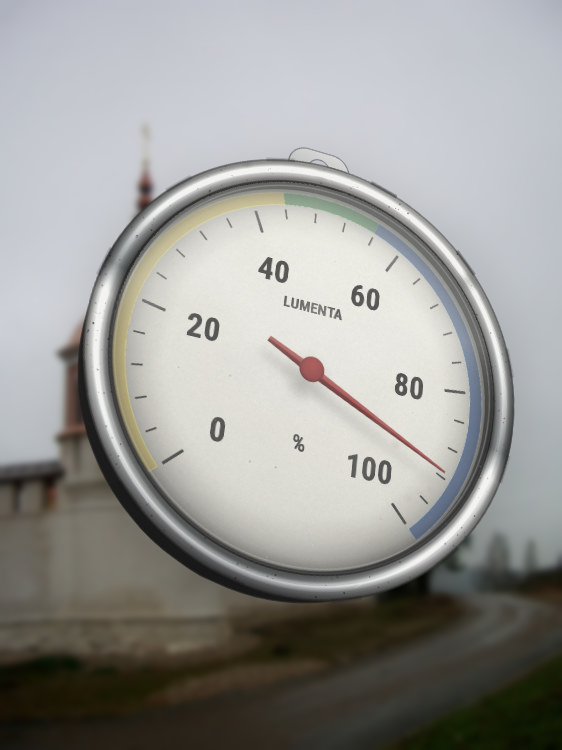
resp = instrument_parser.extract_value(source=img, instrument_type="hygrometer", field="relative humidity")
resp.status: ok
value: 92 %
